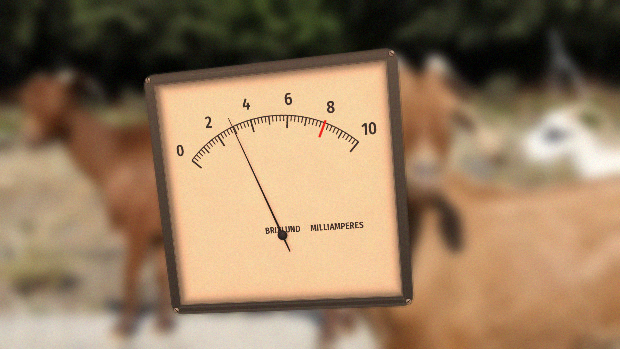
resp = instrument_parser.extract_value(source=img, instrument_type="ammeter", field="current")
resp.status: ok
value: 3 mA
